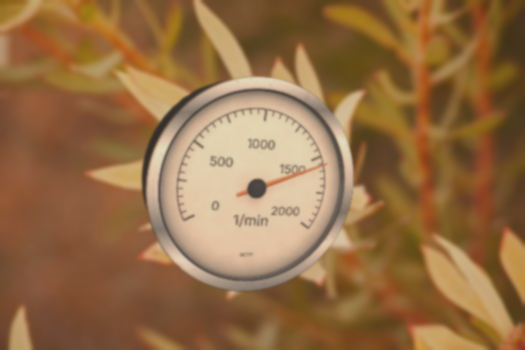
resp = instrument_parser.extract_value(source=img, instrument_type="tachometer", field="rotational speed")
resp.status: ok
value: 1550 rpm
